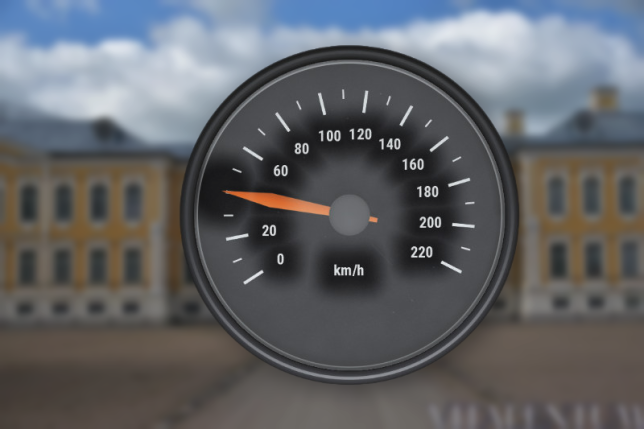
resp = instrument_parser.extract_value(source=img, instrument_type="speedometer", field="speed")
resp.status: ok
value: 40 km/h
